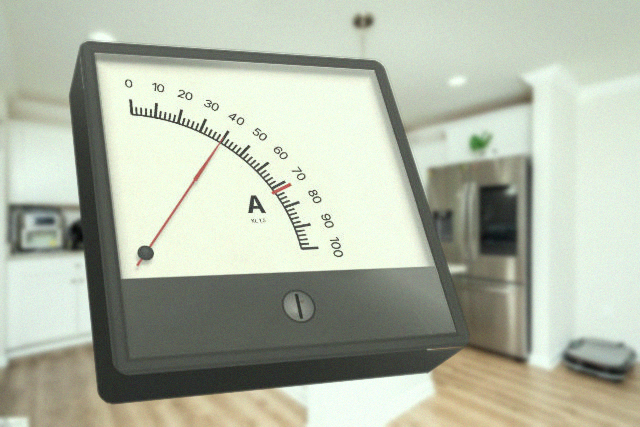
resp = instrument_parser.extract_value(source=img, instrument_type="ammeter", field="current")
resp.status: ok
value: 40 A
